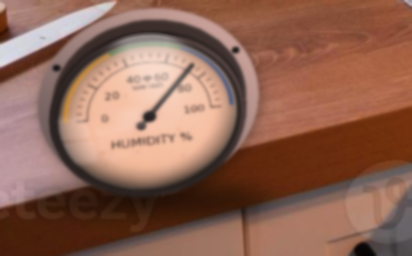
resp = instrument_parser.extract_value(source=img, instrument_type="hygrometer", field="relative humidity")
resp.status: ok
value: 72 %
